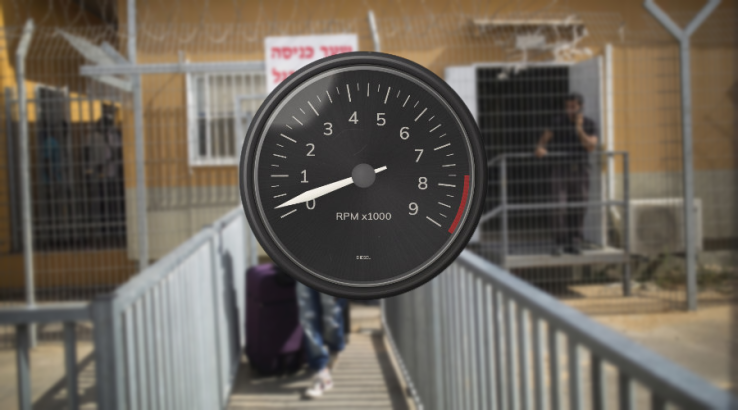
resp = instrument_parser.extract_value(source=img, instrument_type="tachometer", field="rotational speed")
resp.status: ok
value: 250 rpm
